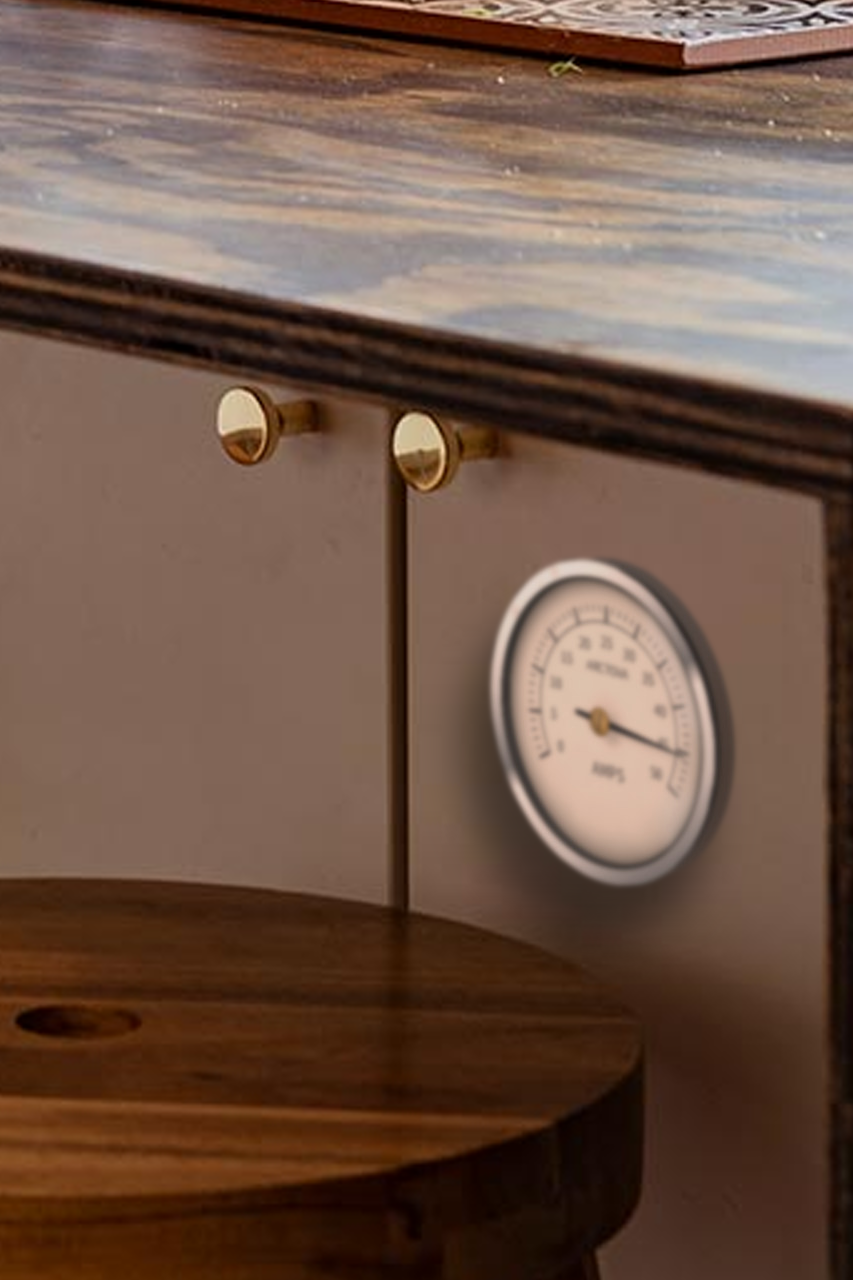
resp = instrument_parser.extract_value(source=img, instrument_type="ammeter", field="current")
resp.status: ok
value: 45 A
